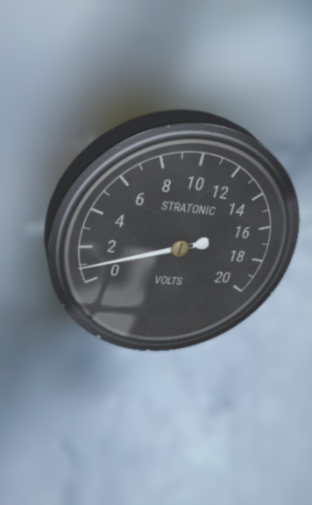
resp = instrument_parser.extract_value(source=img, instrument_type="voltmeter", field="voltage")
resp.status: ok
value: 1 V
